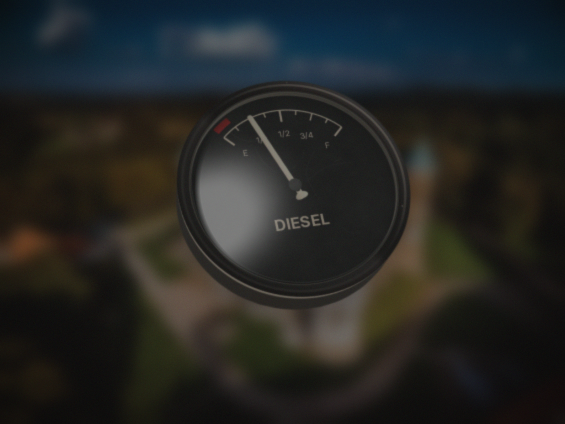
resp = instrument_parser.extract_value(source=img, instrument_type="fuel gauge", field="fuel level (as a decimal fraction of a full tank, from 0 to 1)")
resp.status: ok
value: 0.25
